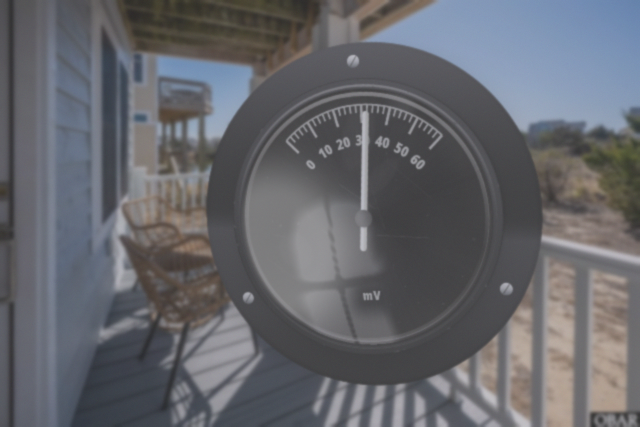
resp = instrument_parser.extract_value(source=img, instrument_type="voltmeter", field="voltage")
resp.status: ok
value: 32 mV
